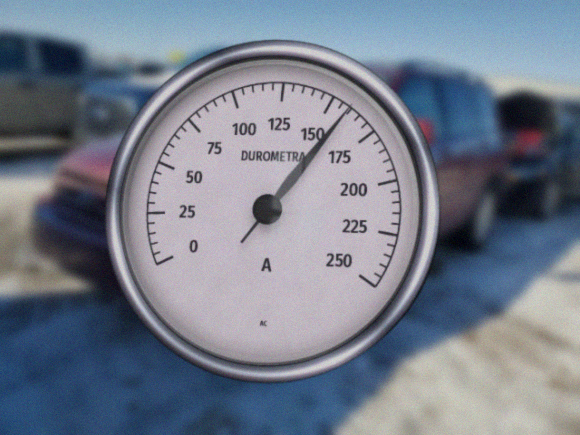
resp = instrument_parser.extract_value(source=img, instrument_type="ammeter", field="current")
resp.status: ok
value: 160 A
